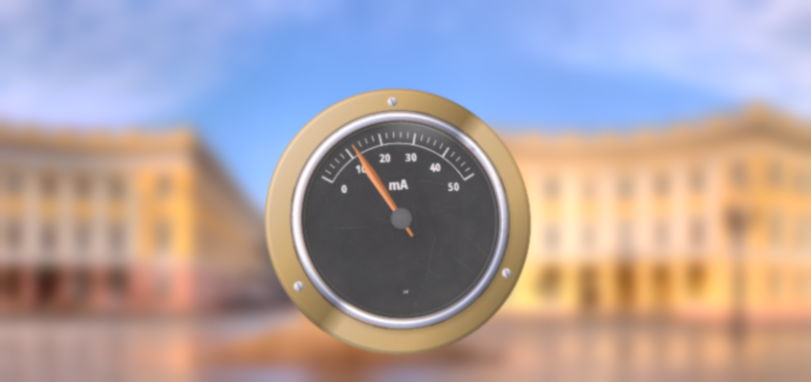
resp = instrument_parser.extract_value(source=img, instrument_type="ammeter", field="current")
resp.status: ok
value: 12 mA
